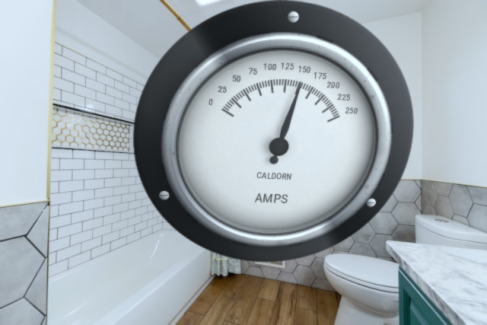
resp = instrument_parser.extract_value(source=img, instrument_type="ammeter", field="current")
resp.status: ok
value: 150 A
